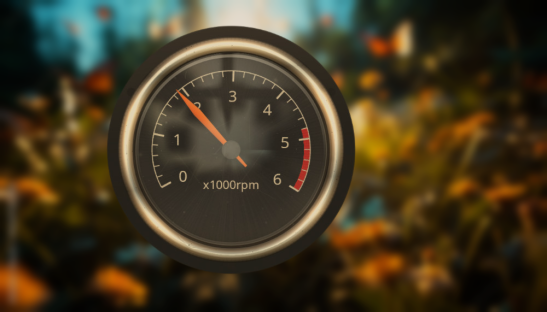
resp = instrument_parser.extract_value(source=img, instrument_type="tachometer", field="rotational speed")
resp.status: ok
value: 1900 rpm
